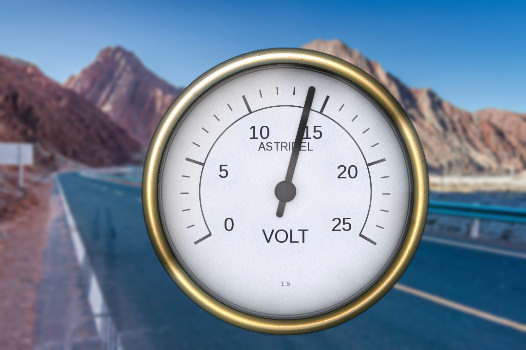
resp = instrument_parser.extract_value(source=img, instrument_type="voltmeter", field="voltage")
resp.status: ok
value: 14 V
